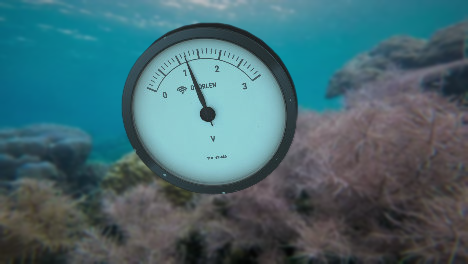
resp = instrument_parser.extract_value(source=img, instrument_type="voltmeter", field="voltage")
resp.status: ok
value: 1.2 V
